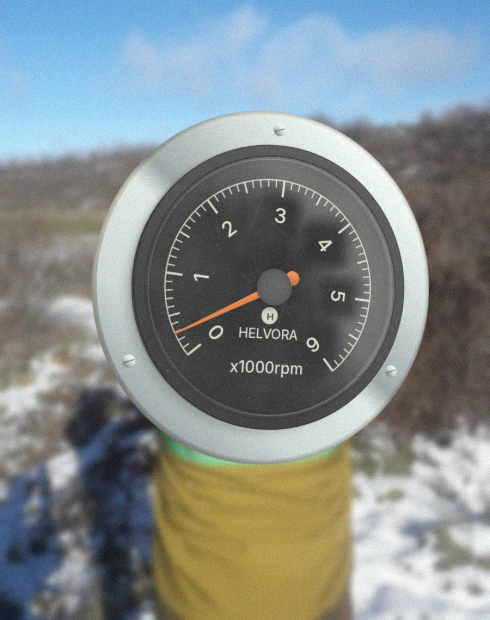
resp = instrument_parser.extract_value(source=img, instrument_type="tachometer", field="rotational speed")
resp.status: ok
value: 300 rpm
